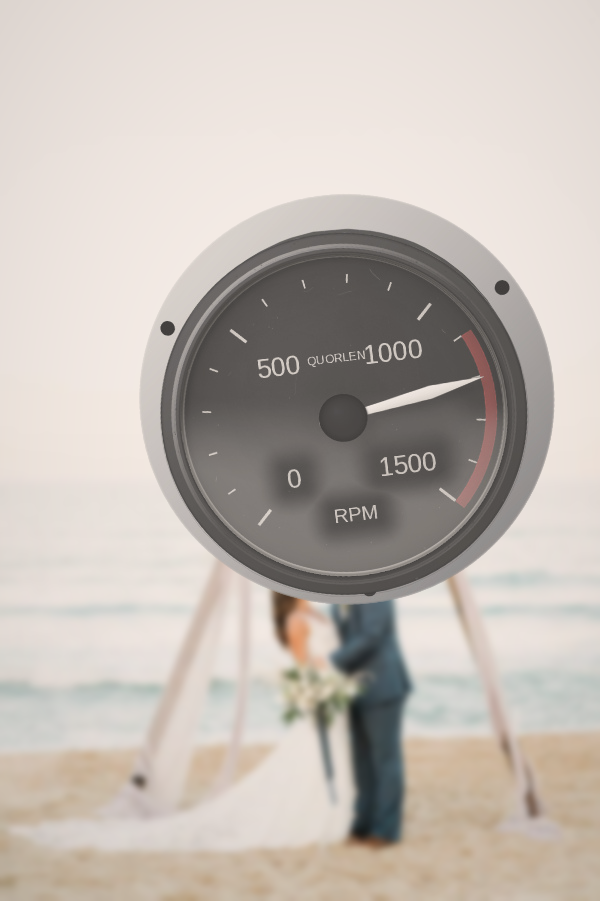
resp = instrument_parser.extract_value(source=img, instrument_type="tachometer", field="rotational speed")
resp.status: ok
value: 1200 rpm
